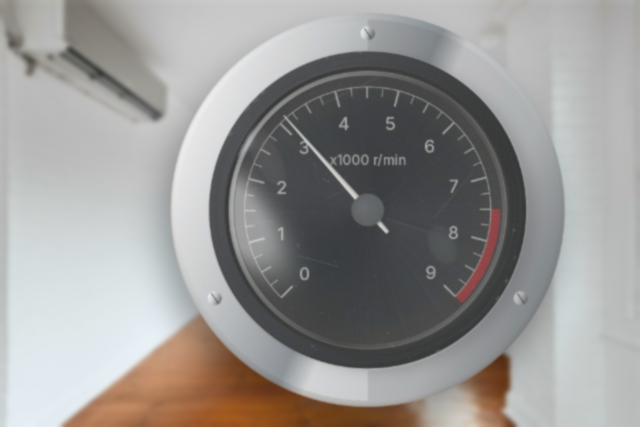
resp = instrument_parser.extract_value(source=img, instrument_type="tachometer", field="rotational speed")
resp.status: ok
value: 3125 rpm
